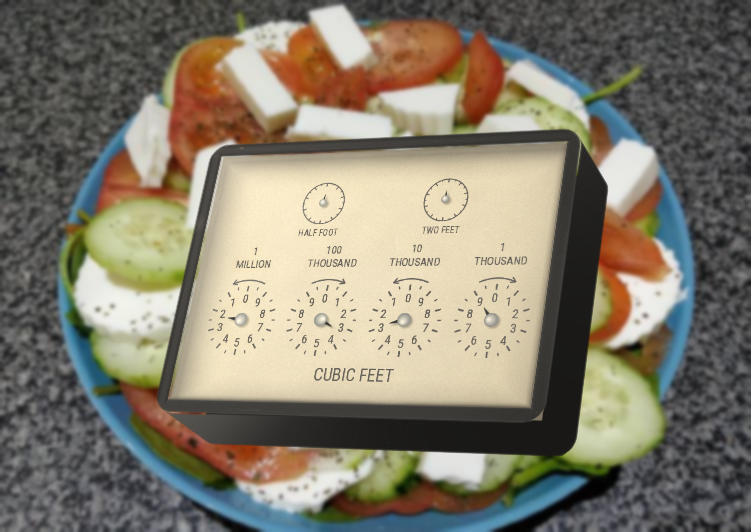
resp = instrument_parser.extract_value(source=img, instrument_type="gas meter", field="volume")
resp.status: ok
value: 232900 ft³
